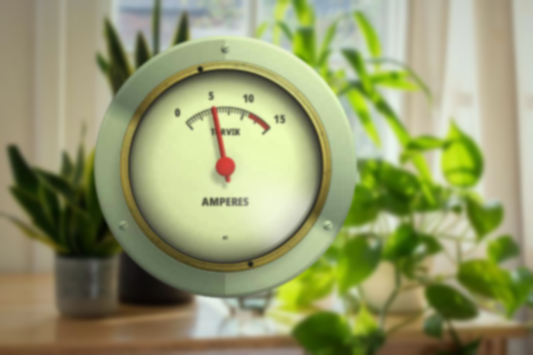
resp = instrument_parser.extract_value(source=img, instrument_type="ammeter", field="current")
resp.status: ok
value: 5 A
